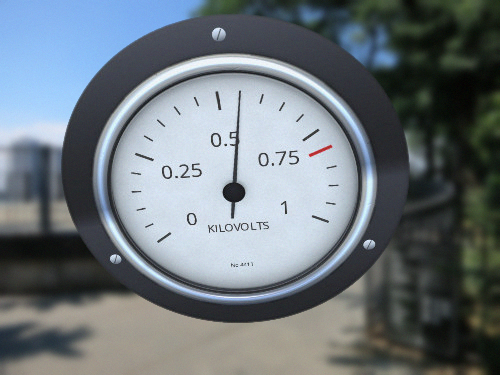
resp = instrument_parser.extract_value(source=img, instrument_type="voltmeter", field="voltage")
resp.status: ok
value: 0.55 kV
